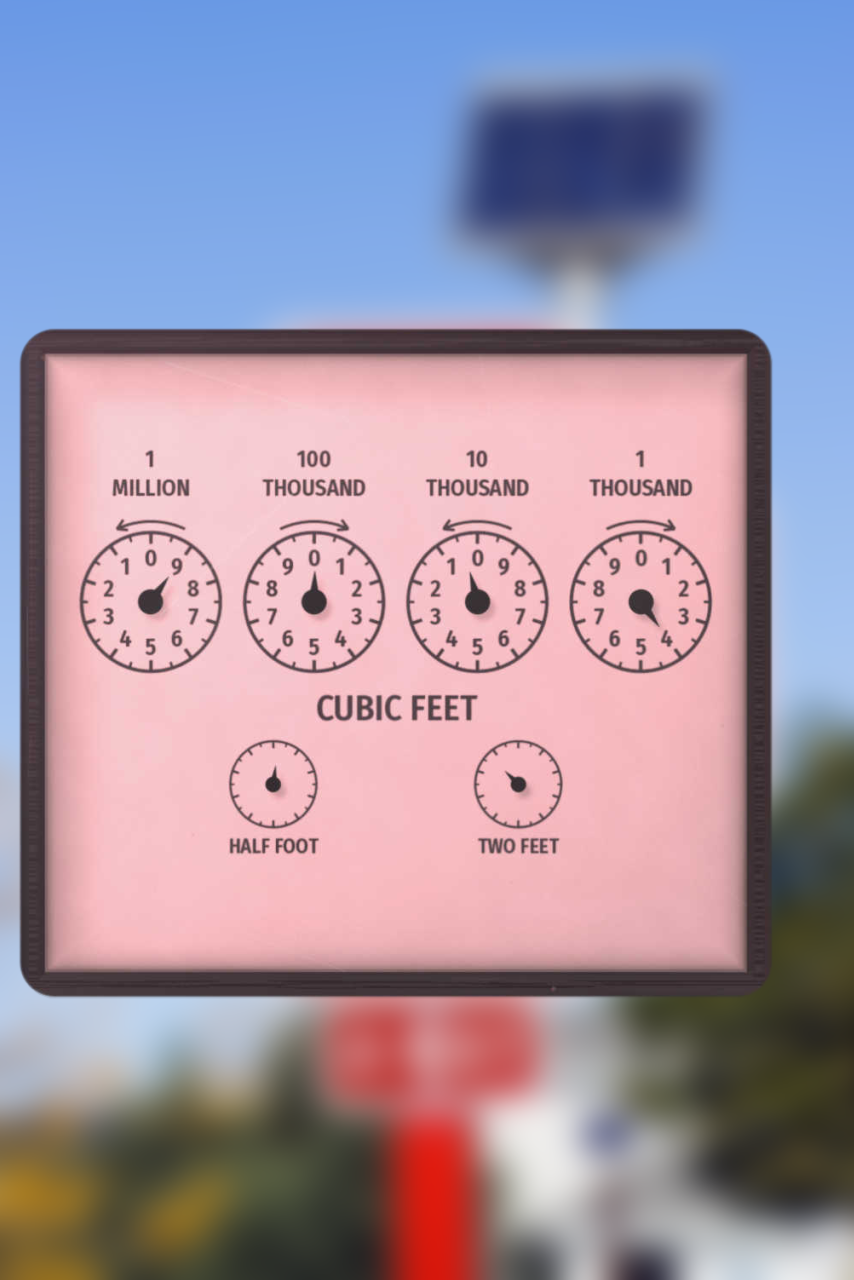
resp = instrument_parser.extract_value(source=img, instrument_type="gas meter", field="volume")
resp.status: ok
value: 900400 ft³
